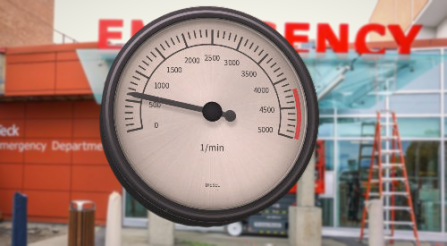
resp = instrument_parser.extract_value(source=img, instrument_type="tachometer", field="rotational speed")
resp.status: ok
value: 600 rpm
